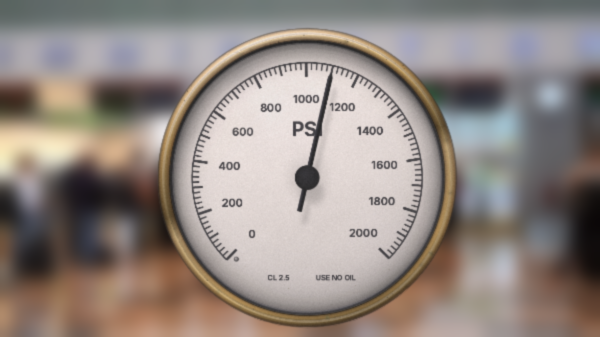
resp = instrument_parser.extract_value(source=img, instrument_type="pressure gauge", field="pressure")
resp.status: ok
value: 1100 psi
